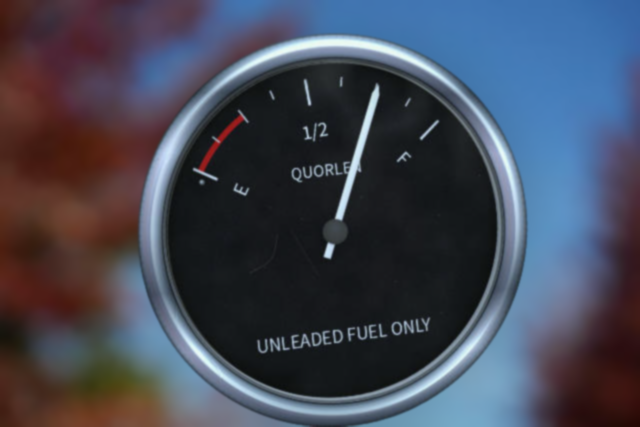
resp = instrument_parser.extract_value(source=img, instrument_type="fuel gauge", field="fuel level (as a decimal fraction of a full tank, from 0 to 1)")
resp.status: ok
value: 0.75
